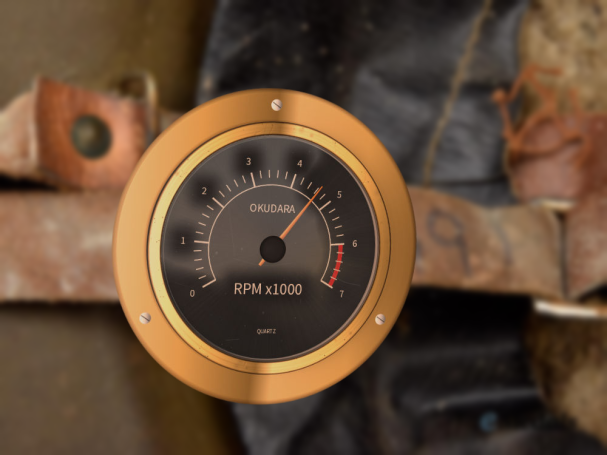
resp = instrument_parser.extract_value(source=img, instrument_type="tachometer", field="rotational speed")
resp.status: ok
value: 4600 rpm
